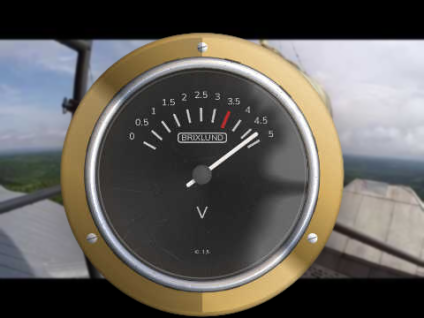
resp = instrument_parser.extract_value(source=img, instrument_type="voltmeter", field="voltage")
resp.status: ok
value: 4.75 V
